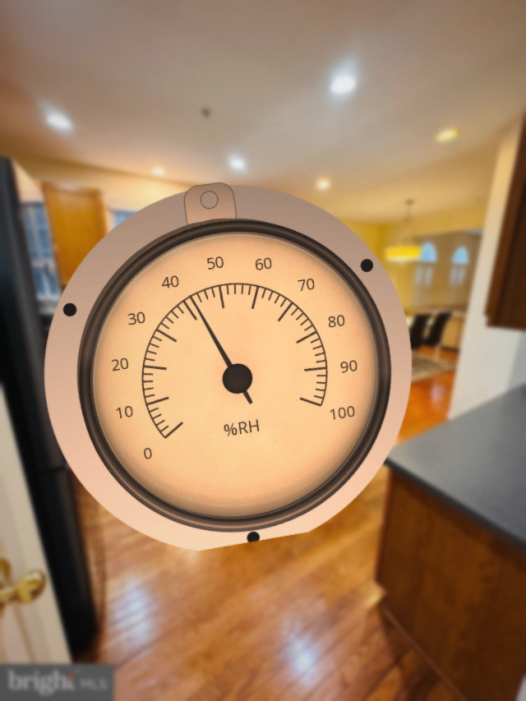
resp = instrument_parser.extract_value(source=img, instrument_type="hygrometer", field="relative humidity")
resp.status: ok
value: 42 %
